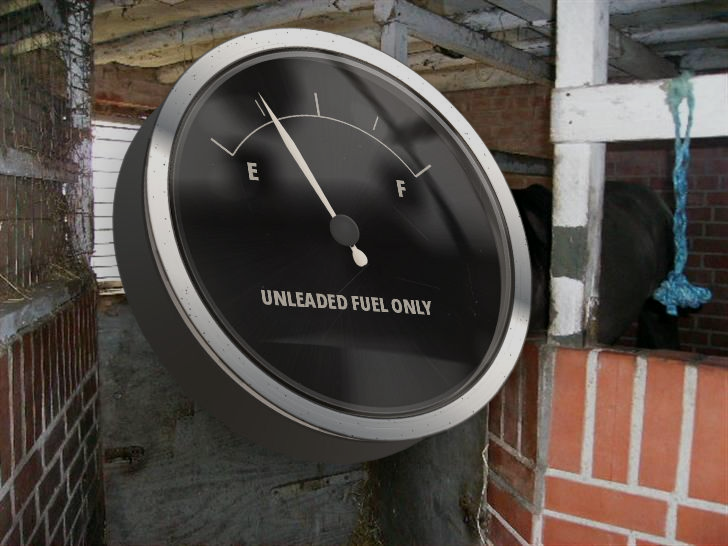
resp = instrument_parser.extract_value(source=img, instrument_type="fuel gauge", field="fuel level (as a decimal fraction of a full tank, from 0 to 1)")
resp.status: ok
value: 0.25
